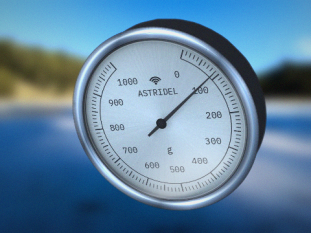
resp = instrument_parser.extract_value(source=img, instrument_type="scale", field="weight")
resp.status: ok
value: 90 g
